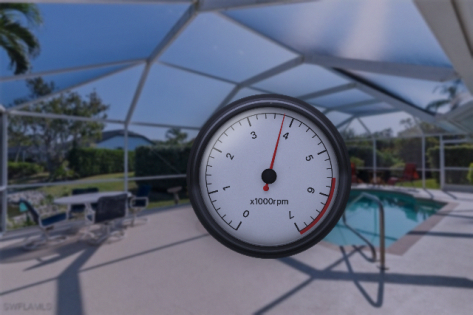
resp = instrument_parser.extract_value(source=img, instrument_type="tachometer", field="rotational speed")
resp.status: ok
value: 3800 rpm
